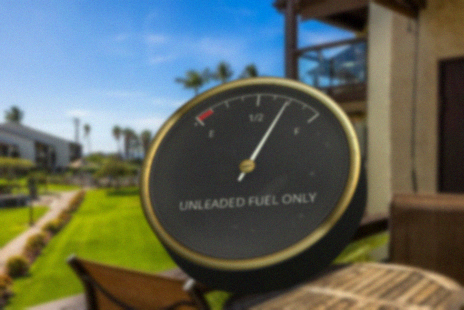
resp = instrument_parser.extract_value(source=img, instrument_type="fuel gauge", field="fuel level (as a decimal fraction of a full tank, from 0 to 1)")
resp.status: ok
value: 0.75
